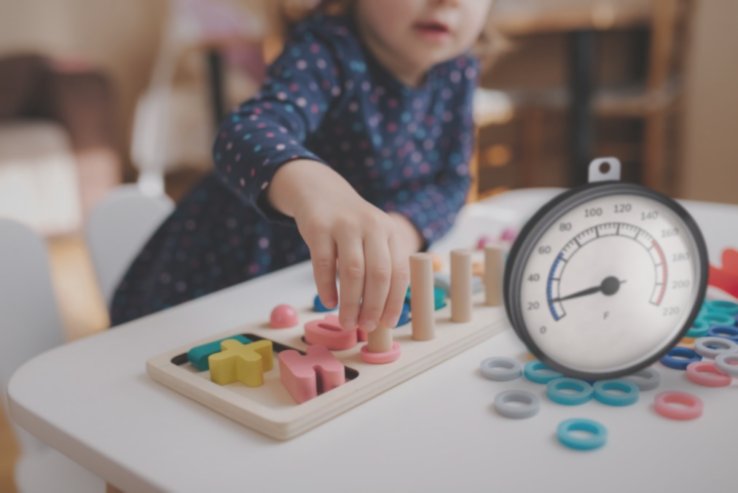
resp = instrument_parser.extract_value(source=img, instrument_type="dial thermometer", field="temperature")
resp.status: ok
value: 20 °F
